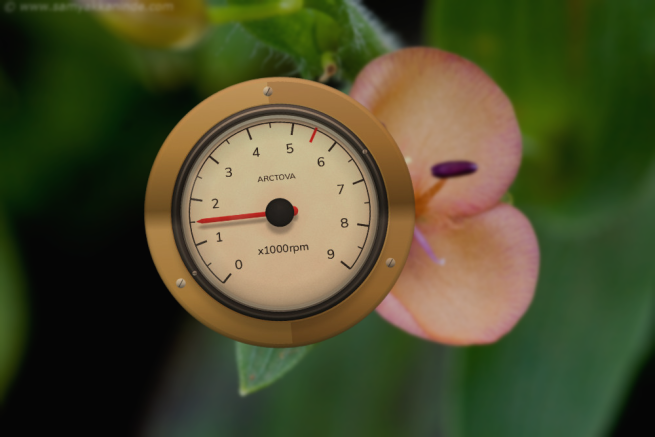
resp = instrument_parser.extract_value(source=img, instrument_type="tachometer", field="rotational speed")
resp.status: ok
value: 1500 rpm
